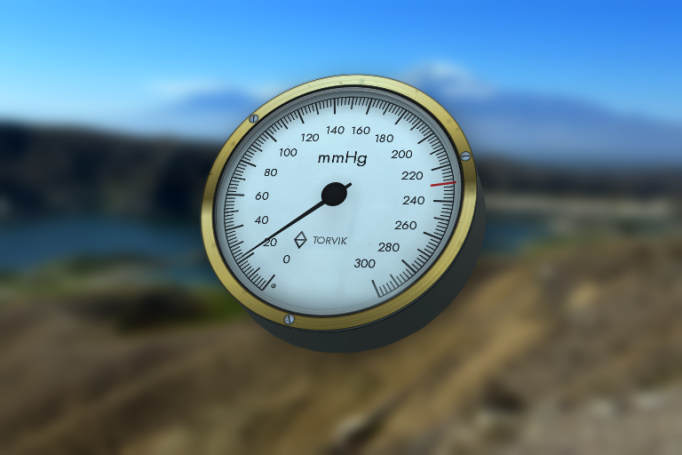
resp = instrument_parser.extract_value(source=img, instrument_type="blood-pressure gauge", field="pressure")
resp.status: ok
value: 20 mmHg
